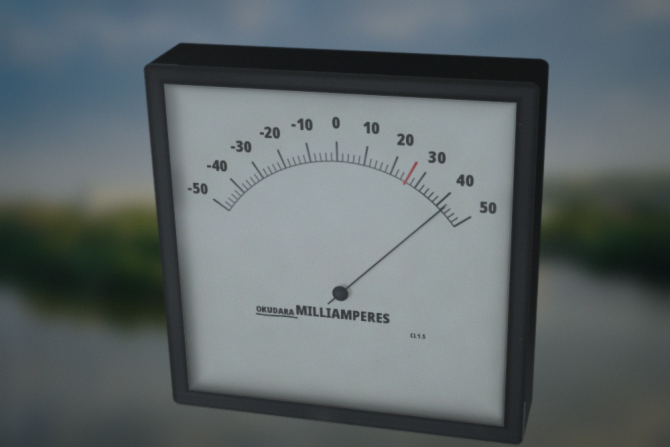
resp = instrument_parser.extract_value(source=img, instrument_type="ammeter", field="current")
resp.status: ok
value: 42 mA
